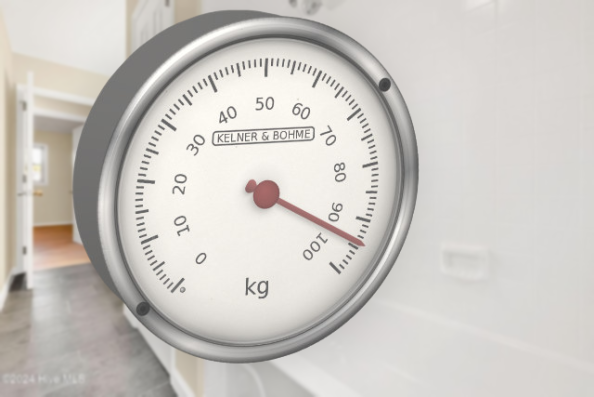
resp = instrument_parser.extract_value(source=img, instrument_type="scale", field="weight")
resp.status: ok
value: 94 kg
